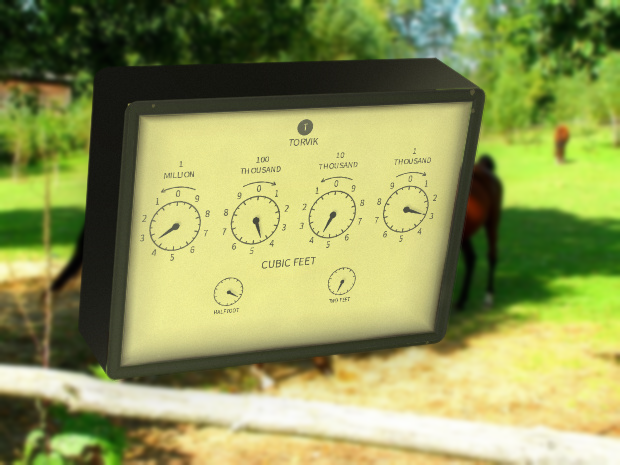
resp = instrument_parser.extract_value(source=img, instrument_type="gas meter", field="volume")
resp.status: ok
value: 344300 ft³
